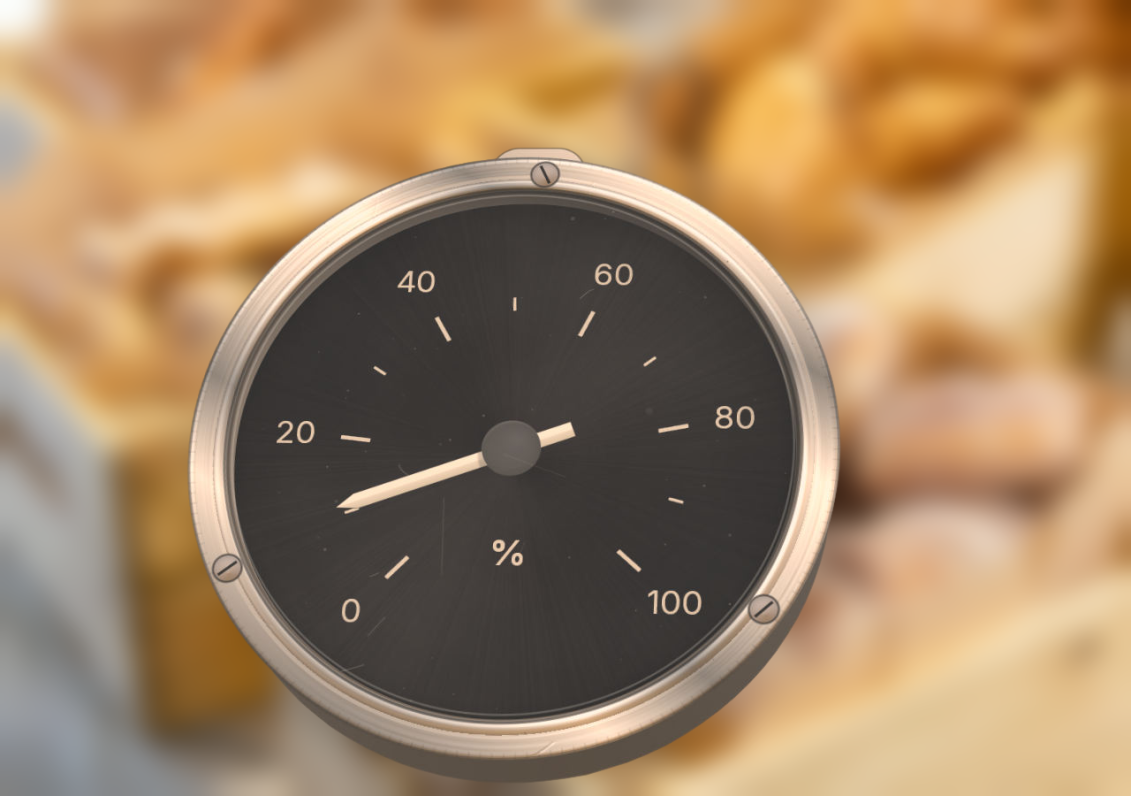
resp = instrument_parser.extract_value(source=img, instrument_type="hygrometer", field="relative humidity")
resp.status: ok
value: 10 %
